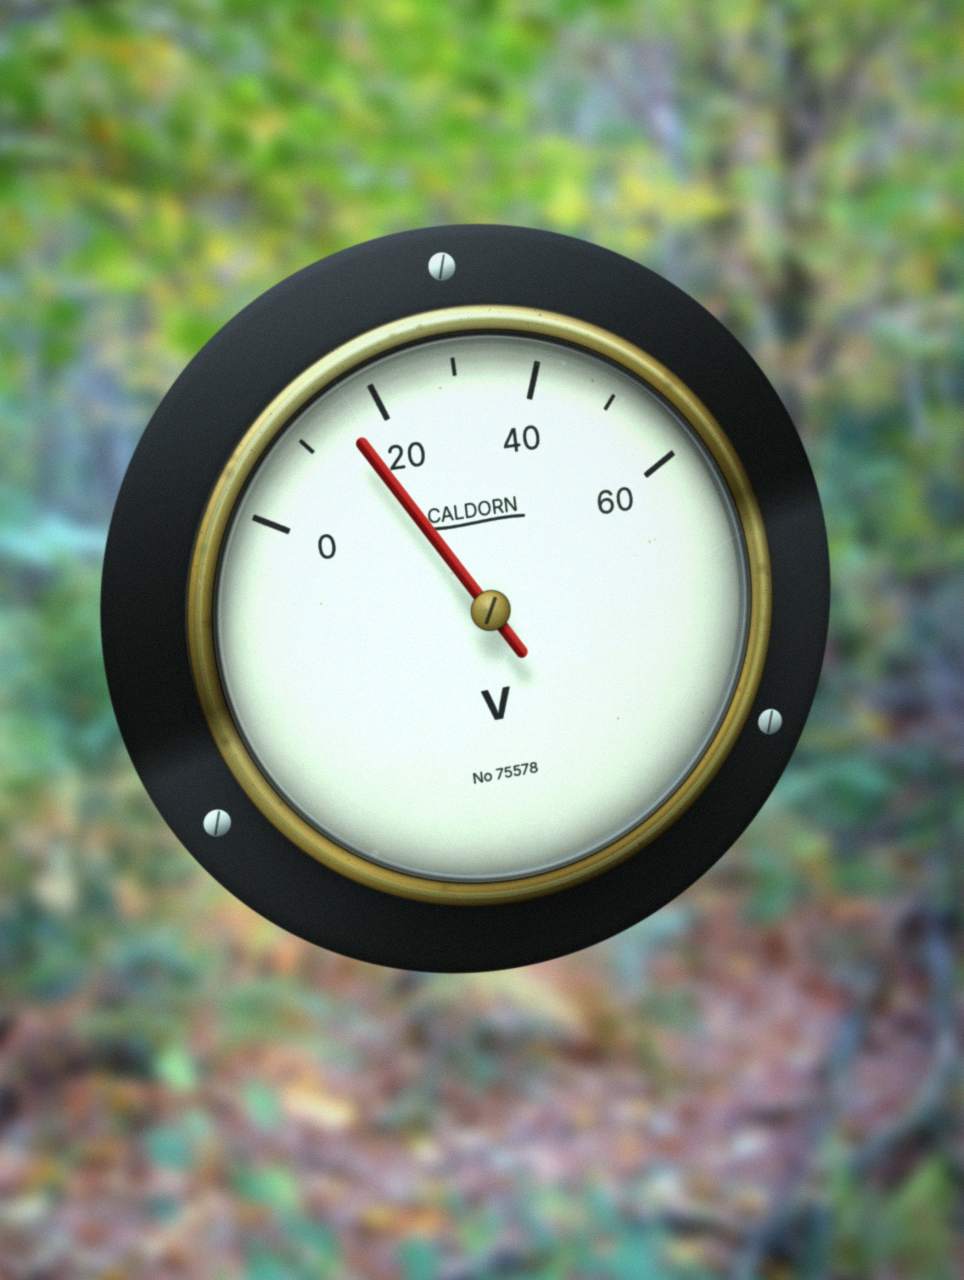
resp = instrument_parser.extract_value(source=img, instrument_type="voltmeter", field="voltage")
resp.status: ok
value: 15 V
